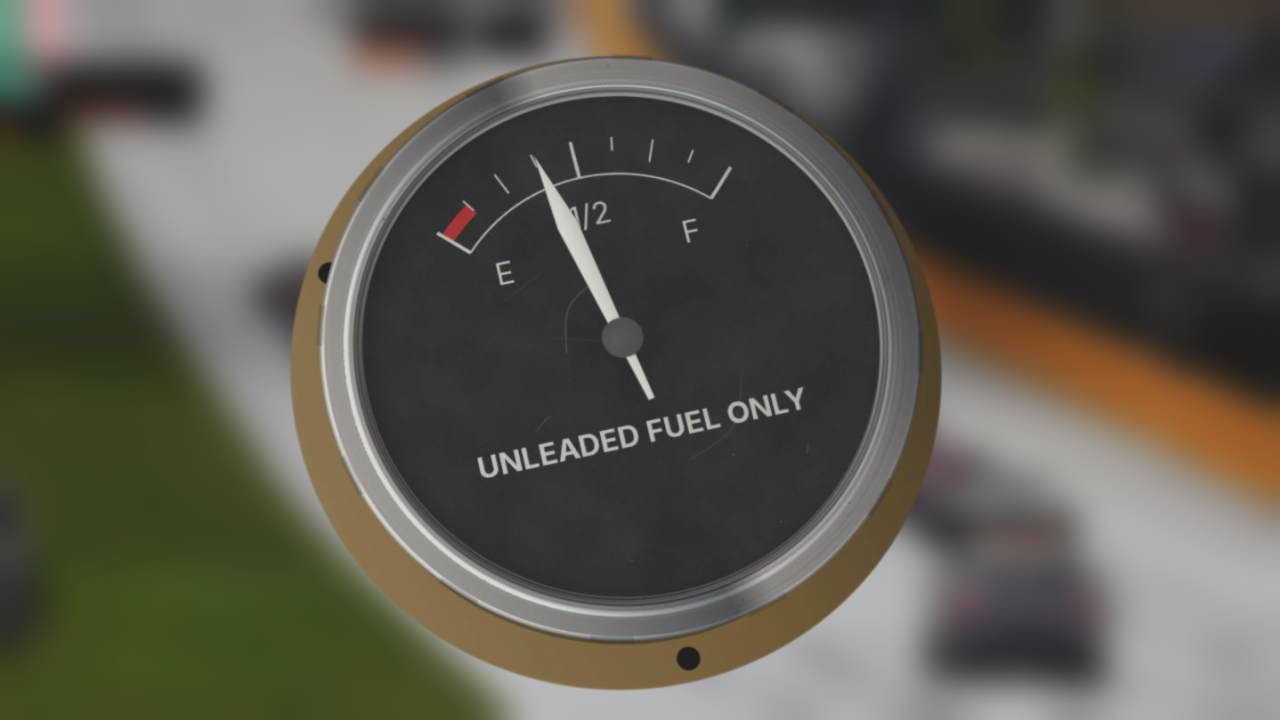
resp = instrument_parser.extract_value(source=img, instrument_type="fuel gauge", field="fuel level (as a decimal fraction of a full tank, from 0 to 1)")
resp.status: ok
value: 0.375
